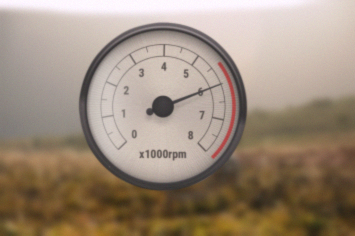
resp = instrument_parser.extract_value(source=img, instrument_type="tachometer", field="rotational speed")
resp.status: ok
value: 6000 rpm
